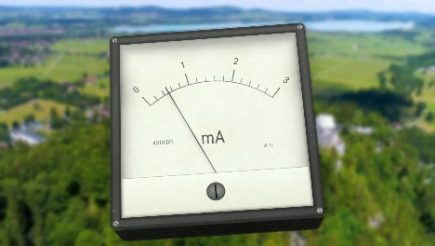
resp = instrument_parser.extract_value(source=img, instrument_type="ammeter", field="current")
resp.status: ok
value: 0.5 mA
